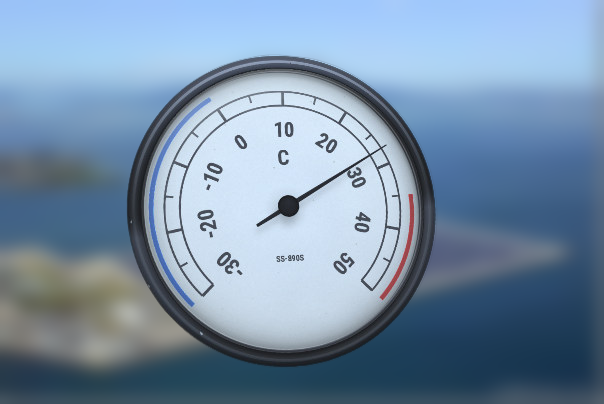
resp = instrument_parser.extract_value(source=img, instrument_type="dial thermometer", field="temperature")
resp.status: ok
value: 27.5 °C
